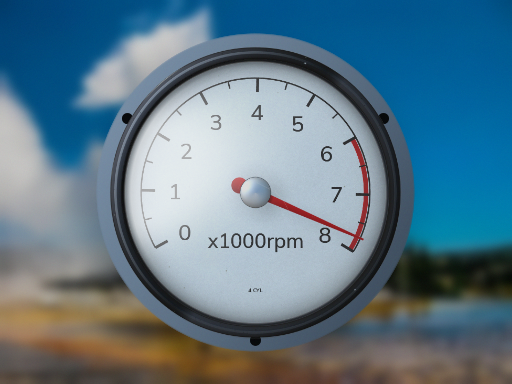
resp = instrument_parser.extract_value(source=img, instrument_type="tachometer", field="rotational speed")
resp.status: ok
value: 7750 rpm
